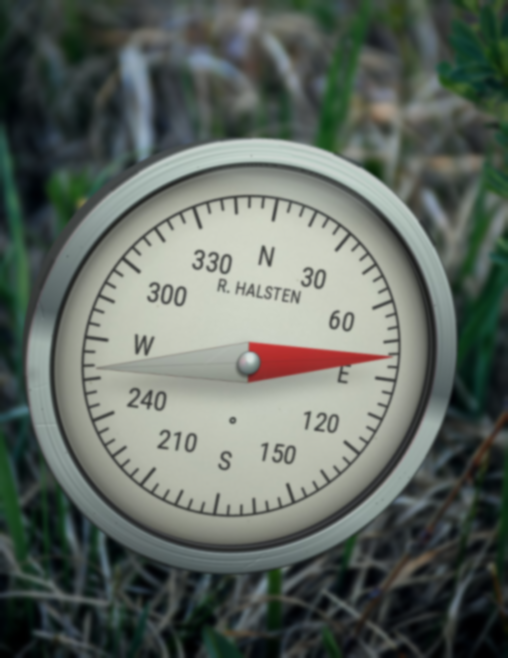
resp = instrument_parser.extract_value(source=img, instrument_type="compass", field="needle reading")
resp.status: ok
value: 80 °
